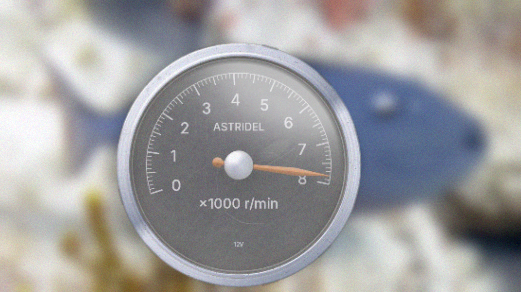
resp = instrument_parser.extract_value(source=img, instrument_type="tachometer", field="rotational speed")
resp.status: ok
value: 7800 rpm
